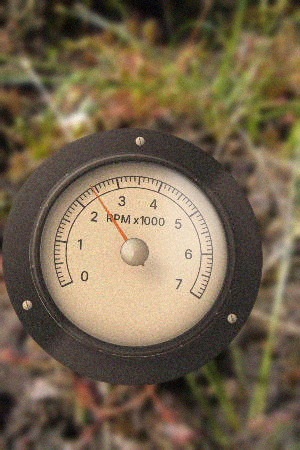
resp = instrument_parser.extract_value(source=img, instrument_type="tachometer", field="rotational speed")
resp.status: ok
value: 2400 rpm
